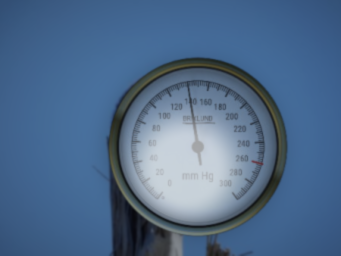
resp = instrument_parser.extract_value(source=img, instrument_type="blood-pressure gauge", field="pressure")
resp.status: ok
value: 140 mmHg
